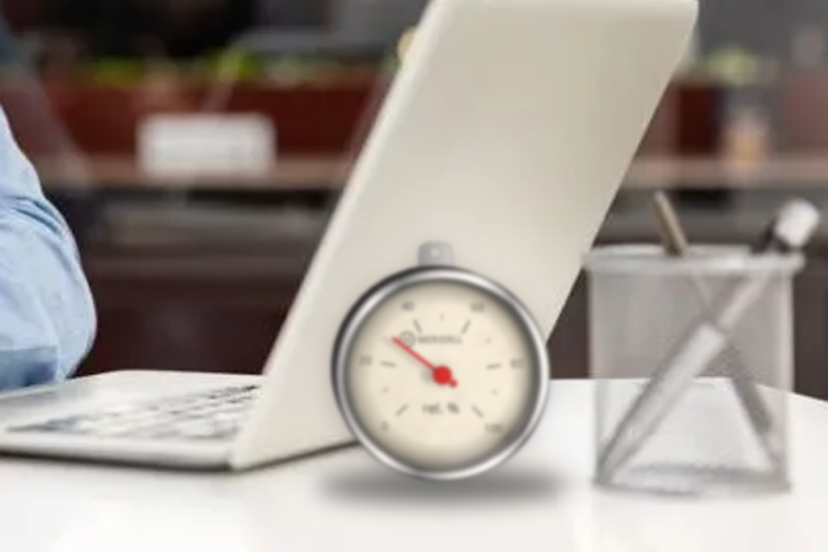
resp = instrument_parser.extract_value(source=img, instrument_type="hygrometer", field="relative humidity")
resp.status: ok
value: 30 %
